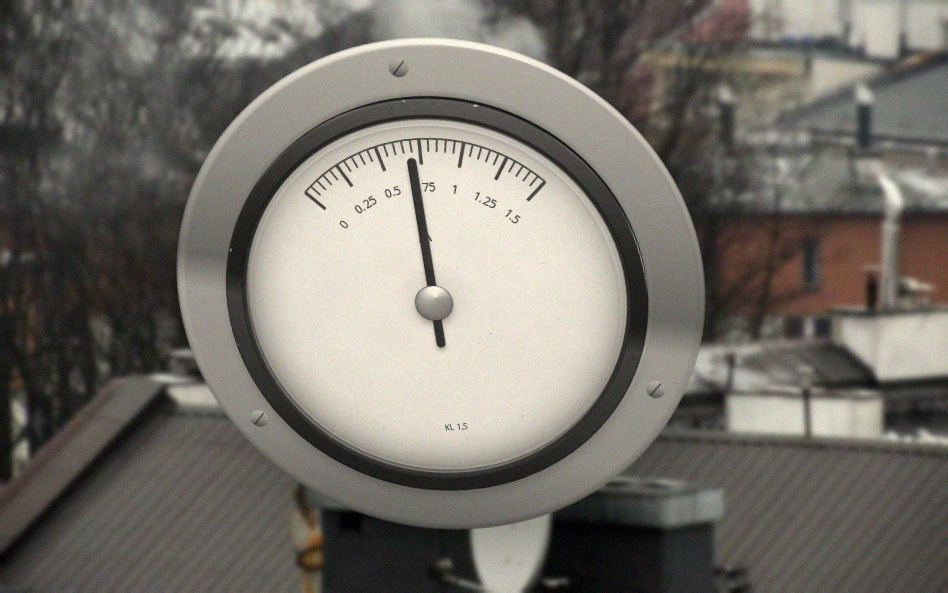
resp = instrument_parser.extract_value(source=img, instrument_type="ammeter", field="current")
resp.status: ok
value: 0.7 A
